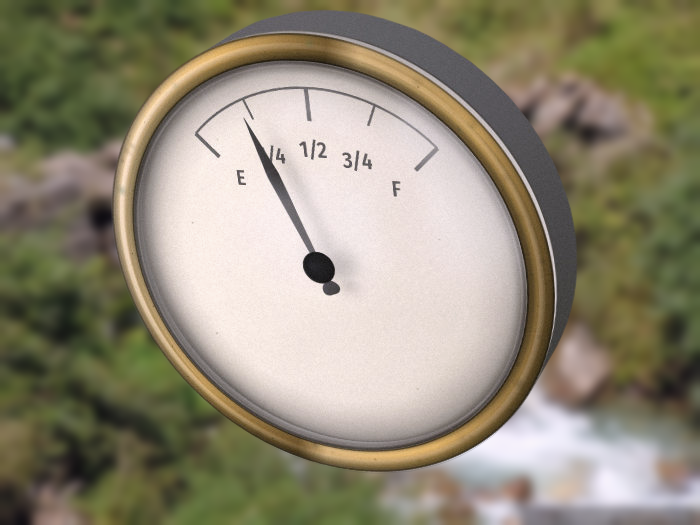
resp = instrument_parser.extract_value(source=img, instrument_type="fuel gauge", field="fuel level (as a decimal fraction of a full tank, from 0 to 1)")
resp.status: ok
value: 0.25
